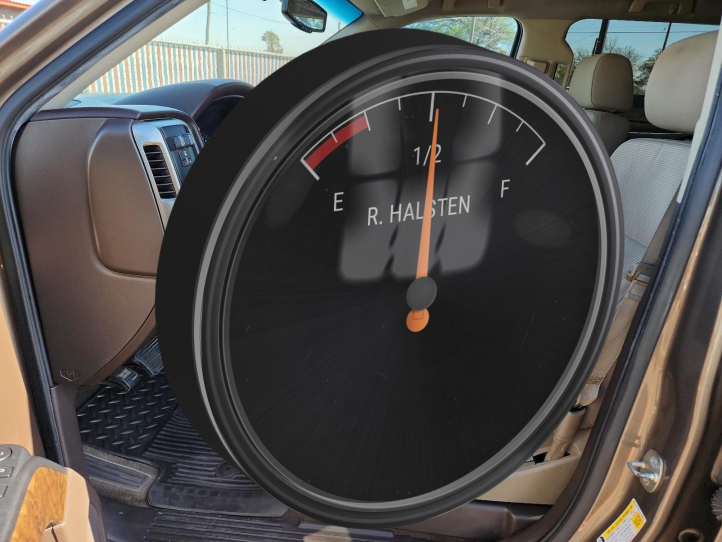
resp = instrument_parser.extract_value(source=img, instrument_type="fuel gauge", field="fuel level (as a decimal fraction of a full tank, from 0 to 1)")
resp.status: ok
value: 0.5
